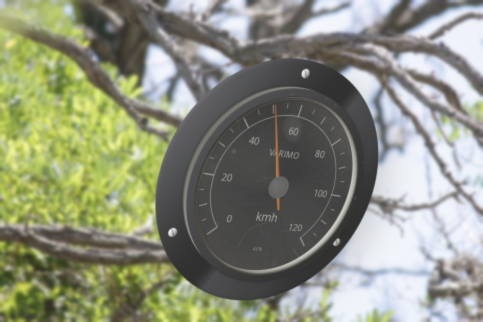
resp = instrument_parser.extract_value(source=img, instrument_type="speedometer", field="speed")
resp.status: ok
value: 50 km/h
